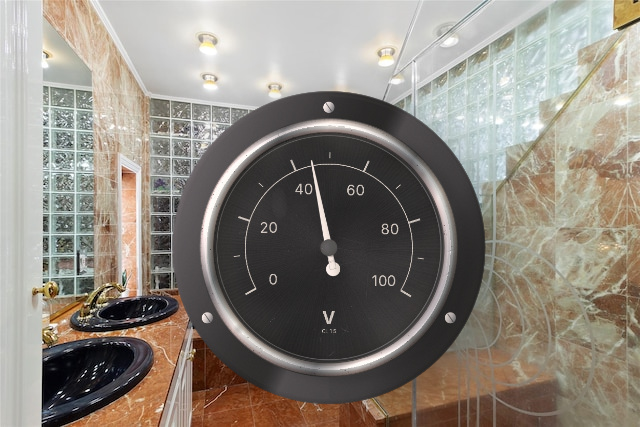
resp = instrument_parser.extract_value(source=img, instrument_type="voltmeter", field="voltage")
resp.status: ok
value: 45 V
